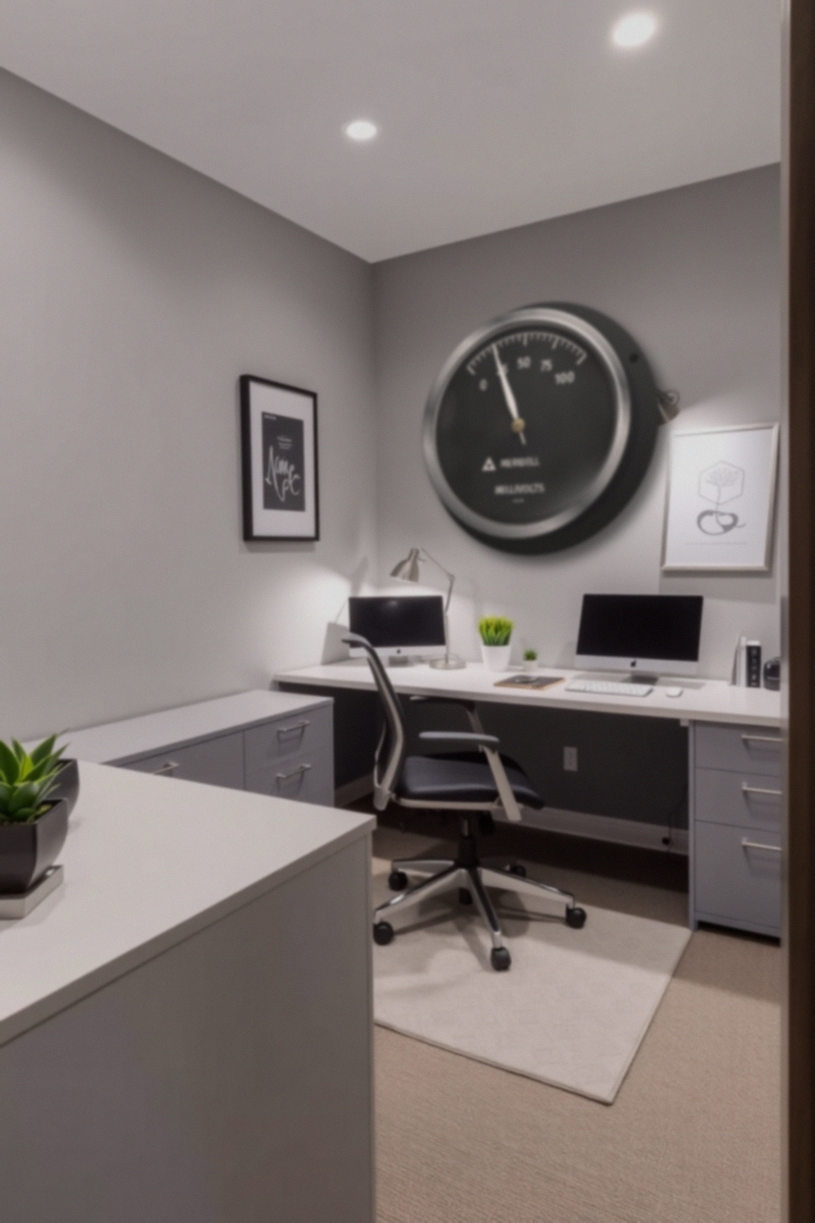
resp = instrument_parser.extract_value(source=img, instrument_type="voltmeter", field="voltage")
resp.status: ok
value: 25 mV
